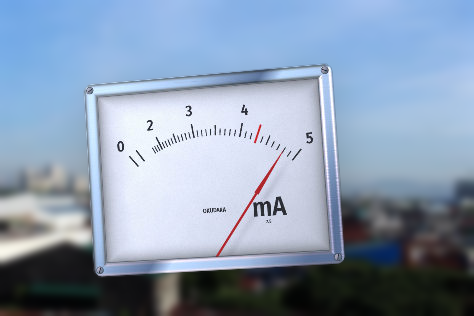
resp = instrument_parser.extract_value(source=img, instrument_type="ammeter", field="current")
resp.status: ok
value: 4.8 mA
